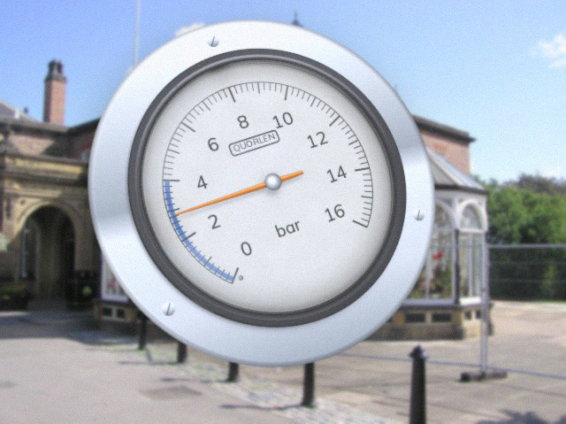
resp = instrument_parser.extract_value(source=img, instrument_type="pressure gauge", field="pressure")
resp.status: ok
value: 2.8 bar
